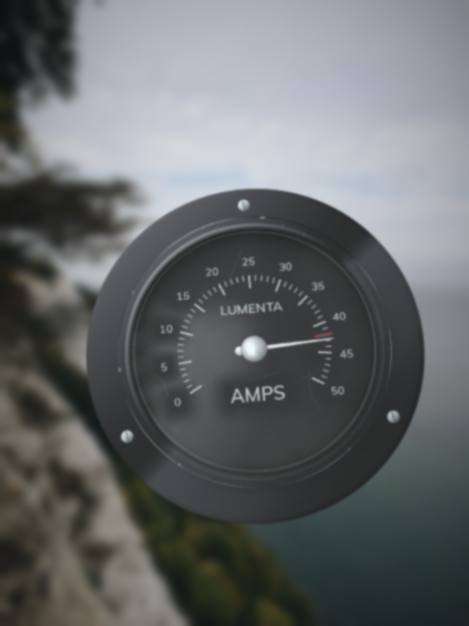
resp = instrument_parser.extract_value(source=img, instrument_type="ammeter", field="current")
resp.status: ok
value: 43 A
